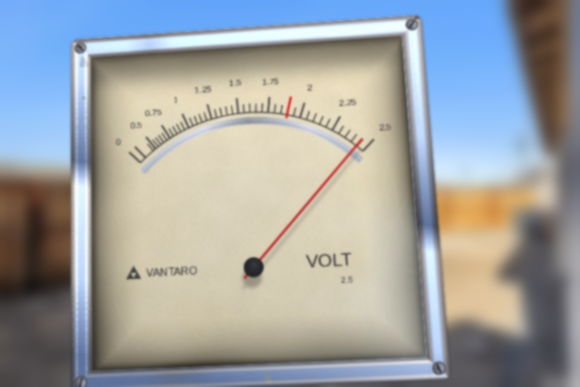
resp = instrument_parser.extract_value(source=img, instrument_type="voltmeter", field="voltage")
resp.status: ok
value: 2.45 V
